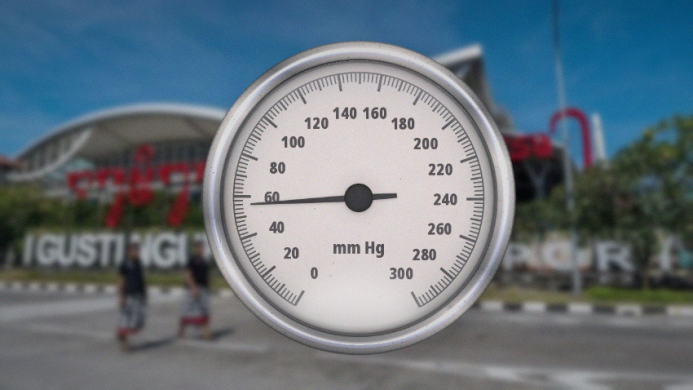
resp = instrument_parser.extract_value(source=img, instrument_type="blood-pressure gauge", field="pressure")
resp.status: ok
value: 56 mmHg
